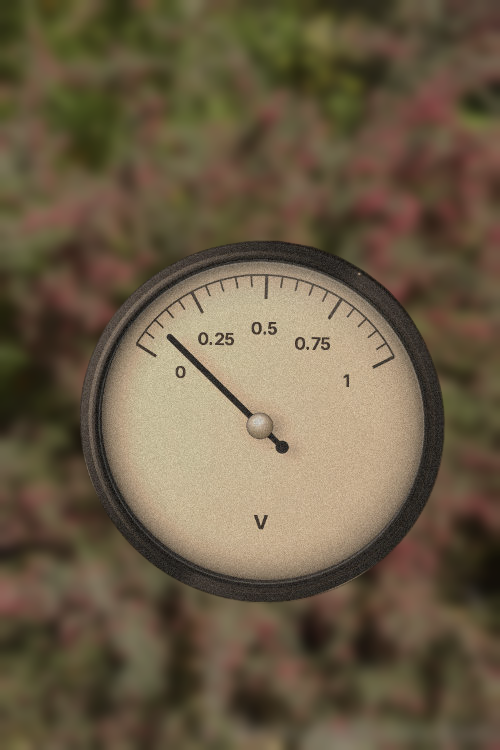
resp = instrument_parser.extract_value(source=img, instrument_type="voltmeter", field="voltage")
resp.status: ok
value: 0.1 V
